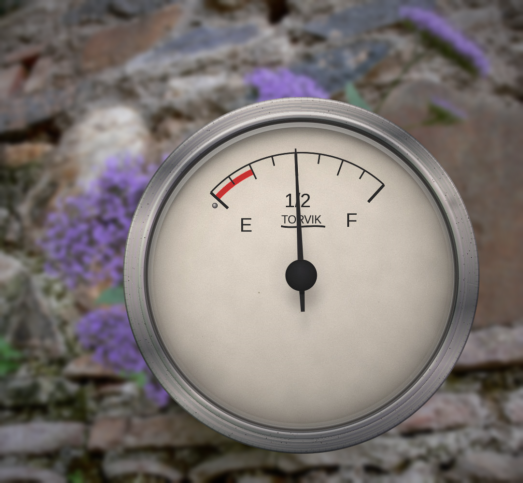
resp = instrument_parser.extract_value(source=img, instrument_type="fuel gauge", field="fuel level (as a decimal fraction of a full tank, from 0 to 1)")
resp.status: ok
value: 0.5
